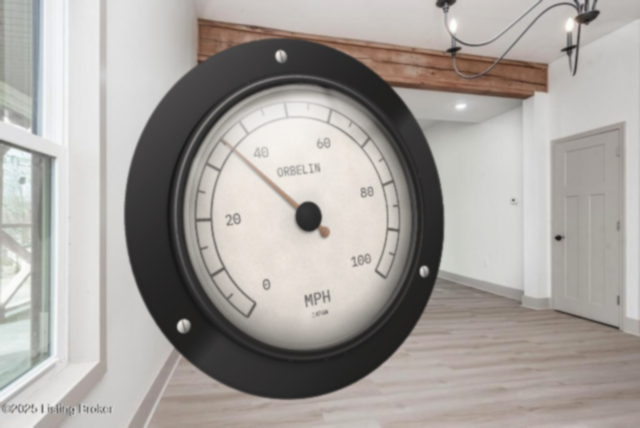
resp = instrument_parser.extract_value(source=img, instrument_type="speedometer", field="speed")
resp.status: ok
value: 35 mph
